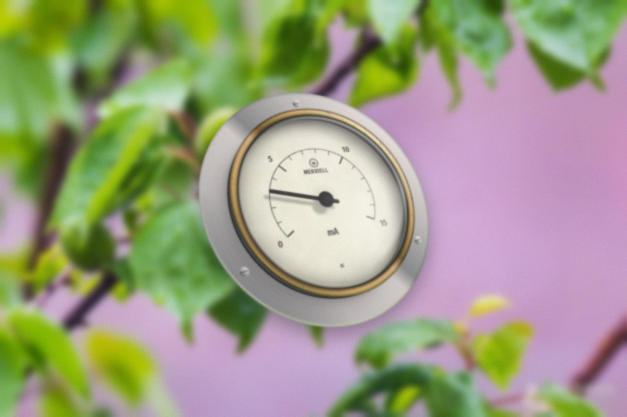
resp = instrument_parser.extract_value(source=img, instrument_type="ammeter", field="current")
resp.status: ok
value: 3 mA
